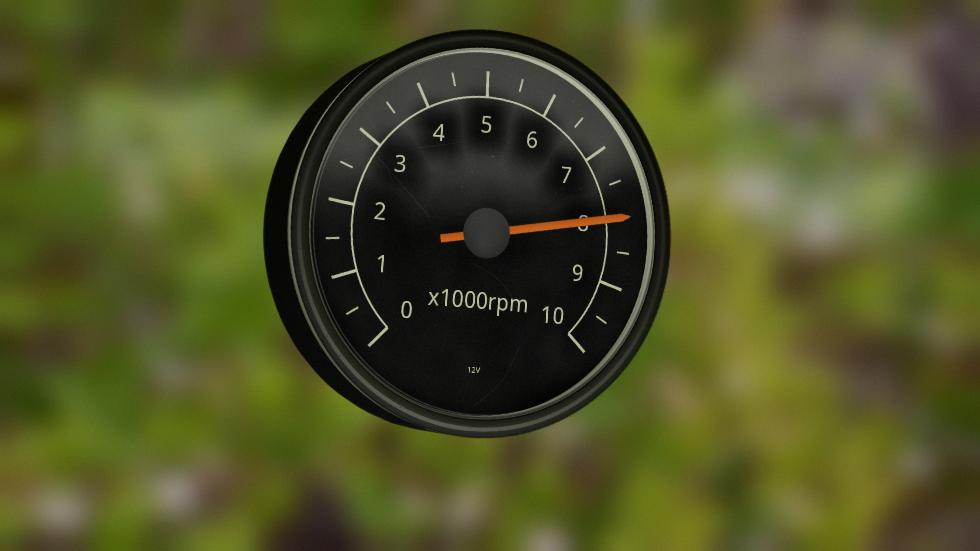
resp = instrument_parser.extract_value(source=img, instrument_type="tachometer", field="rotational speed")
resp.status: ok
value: 8000 rpm
